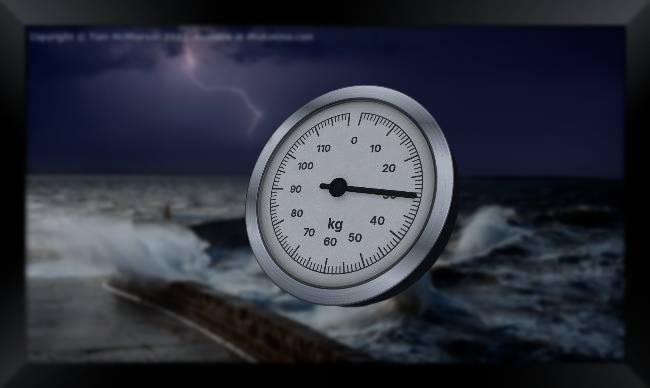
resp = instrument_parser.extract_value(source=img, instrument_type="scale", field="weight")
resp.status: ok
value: 30 kg
